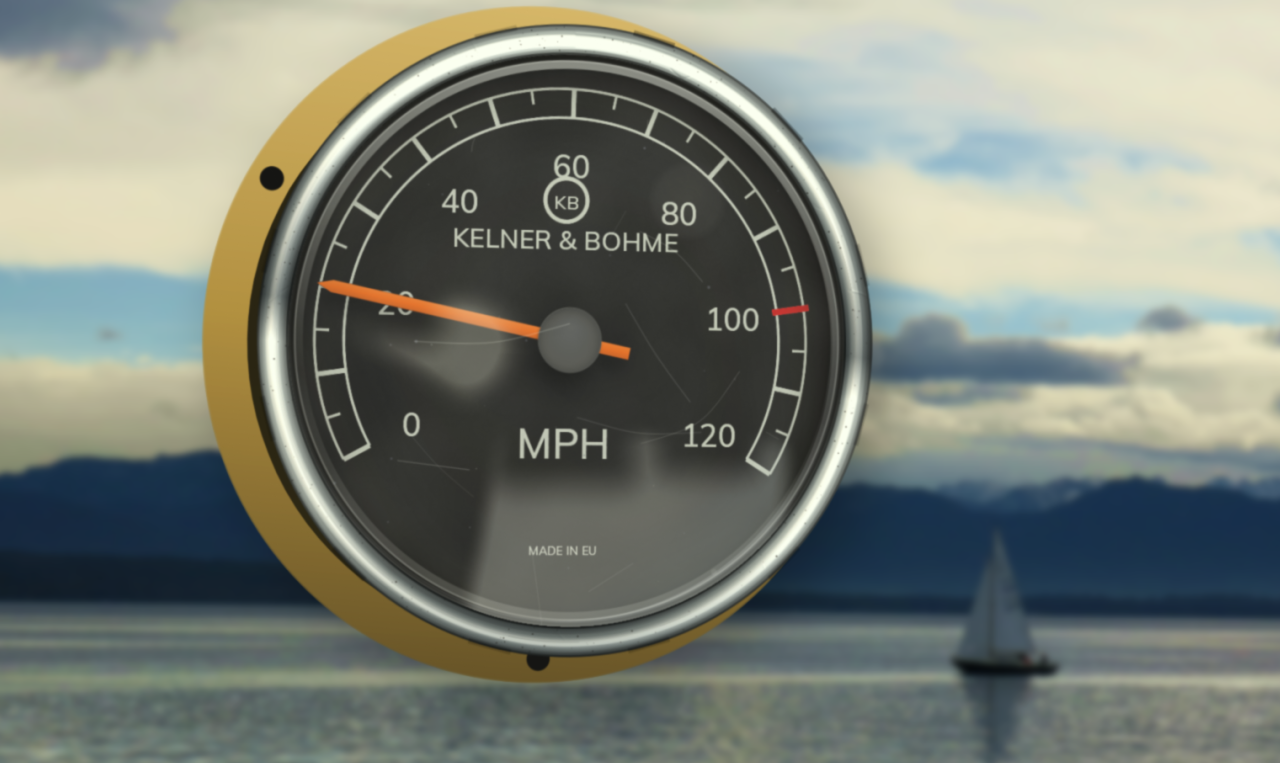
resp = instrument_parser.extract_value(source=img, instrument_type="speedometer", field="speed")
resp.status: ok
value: 20 mph
